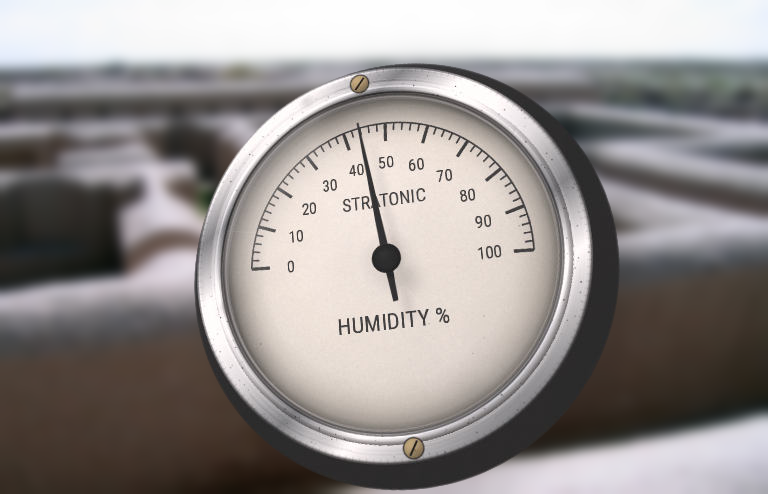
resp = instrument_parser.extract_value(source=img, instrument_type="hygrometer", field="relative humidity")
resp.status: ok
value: 44 %
